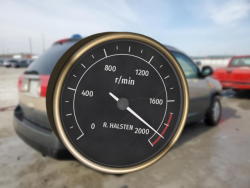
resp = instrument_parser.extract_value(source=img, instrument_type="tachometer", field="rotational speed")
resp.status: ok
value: 1900 rpm
